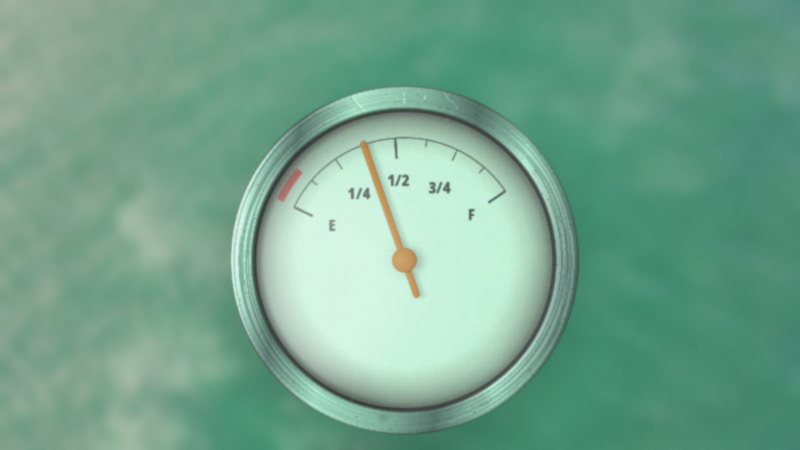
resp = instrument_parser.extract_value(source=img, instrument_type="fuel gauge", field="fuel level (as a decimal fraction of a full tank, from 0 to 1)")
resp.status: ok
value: 0.375
